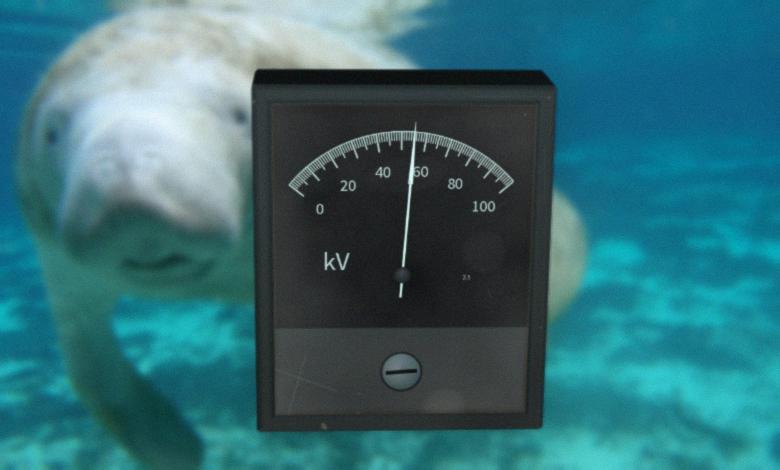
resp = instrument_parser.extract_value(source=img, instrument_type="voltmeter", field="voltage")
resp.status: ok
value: 55 kV
